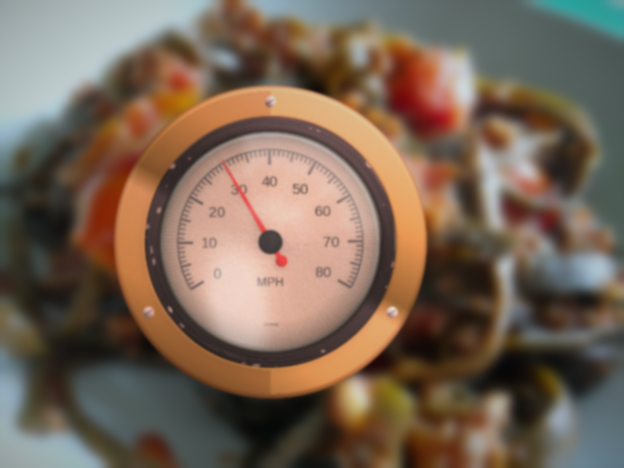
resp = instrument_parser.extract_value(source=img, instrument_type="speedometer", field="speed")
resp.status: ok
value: 30 mph
